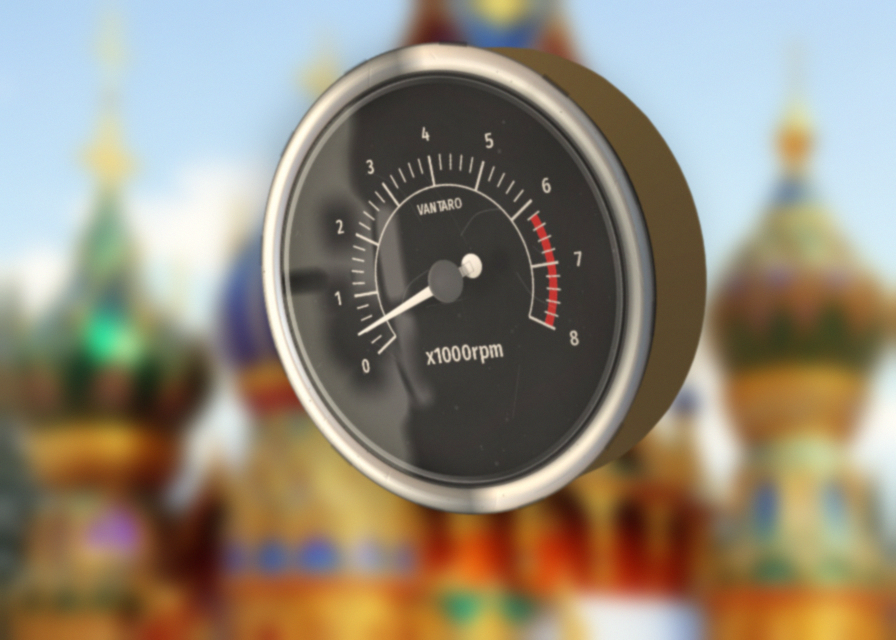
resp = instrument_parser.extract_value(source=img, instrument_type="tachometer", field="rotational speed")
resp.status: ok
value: 400 rpm
